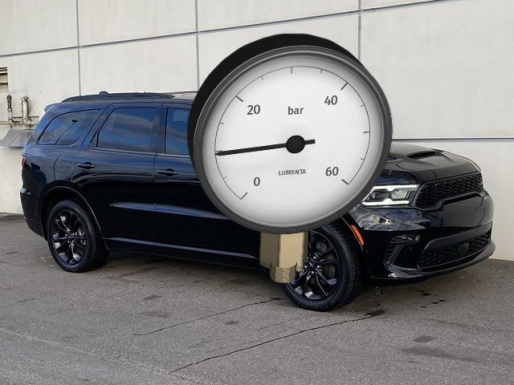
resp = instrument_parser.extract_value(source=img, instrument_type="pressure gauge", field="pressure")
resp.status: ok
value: 10 bar
